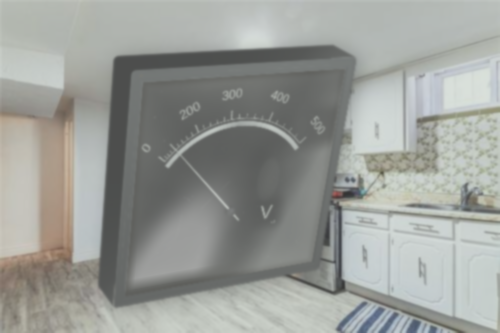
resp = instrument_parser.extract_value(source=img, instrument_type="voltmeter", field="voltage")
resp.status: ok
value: 100 V
